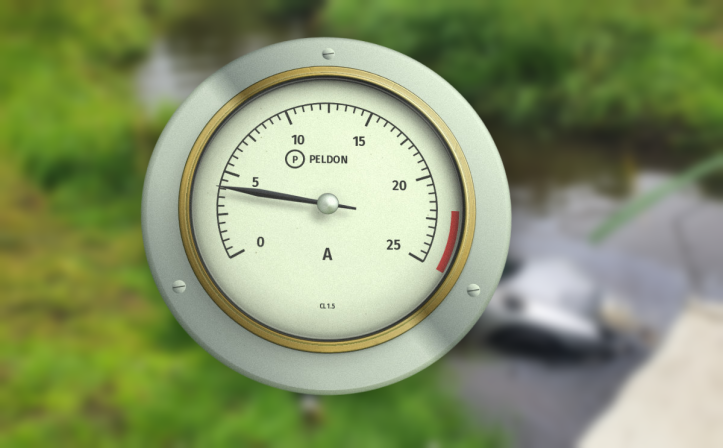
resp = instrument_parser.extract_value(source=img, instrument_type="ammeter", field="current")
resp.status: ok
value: 4 A
